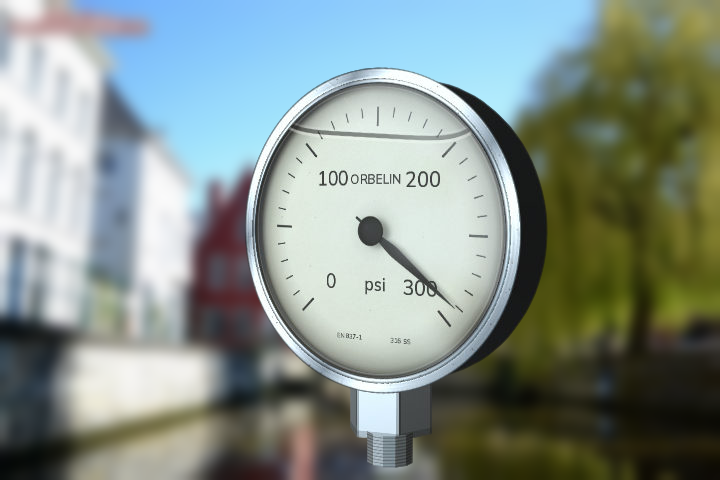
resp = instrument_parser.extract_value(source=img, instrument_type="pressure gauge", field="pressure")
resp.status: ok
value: 290 psi
